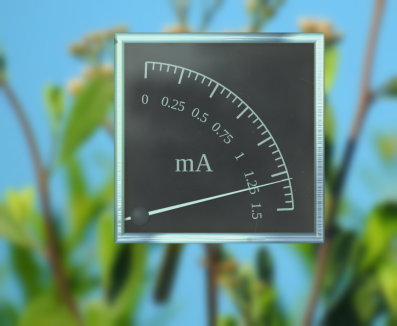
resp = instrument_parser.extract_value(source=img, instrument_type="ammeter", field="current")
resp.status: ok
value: 1.3 mA
